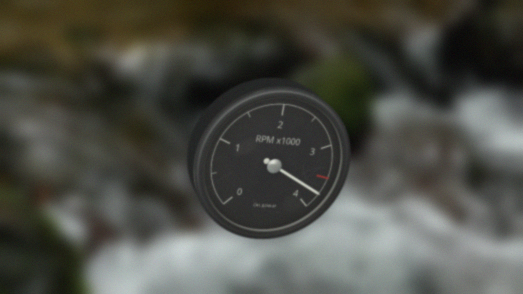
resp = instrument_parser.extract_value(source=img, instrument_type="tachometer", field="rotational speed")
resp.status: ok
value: 3750 rpm
